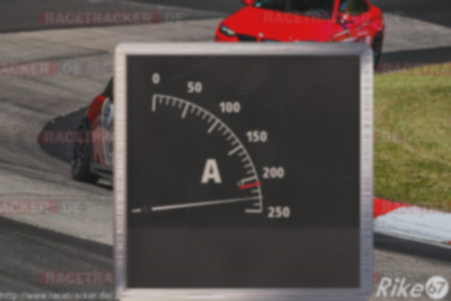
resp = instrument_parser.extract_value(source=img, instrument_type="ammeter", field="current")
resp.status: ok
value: 230 A
